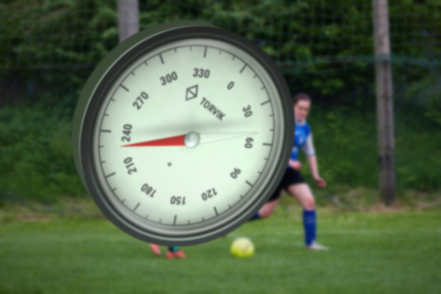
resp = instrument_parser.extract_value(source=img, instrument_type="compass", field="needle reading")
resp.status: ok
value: 230 °
